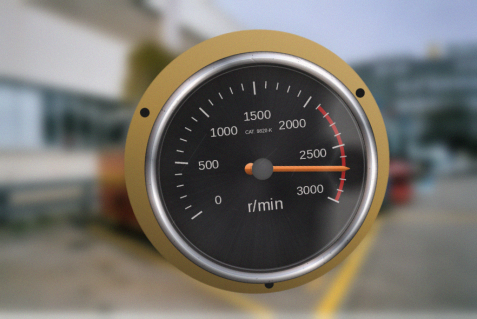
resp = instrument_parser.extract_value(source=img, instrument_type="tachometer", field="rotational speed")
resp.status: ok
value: 2700 rpm
